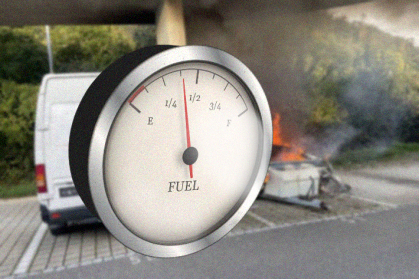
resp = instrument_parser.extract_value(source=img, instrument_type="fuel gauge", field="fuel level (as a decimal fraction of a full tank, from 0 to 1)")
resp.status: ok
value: 0.375
